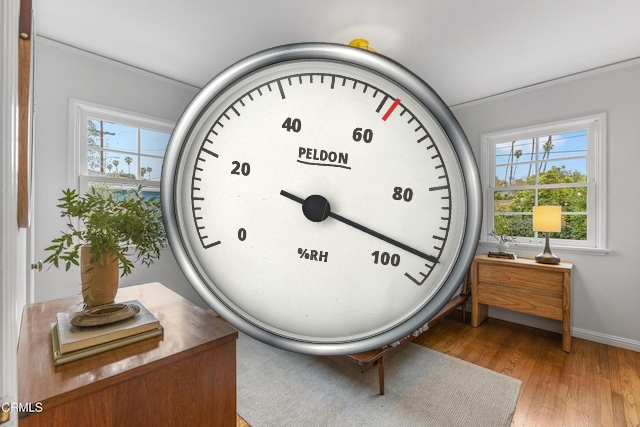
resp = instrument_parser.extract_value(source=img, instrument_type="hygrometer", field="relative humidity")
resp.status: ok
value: 94 %
